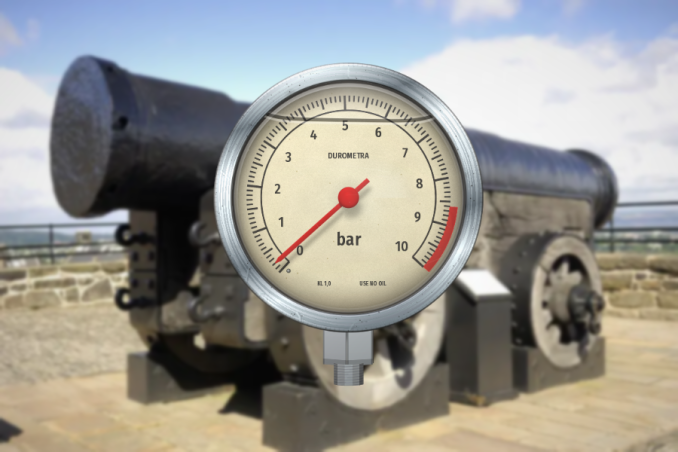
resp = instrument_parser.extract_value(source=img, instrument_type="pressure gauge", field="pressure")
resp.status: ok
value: 0.2 bar
